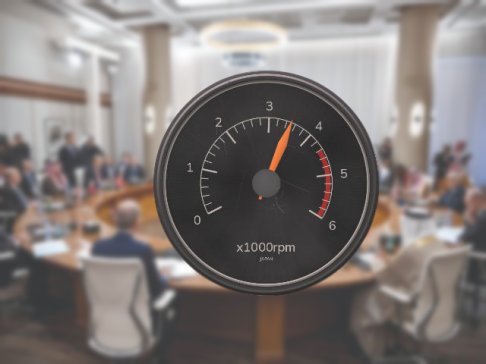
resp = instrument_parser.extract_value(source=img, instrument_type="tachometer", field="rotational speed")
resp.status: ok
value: 3500 rpm
